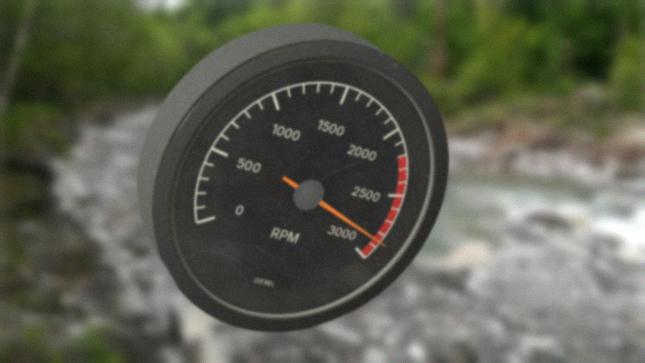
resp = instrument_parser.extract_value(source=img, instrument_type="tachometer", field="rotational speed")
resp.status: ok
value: 2850 rpm
